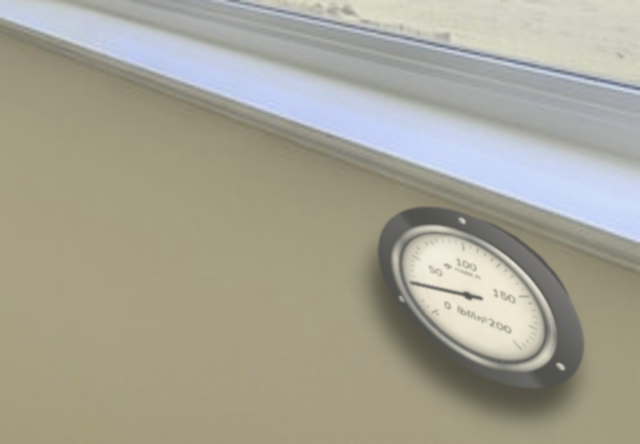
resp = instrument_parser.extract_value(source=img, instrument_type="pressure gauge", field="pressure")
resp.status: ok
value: 25 psi
